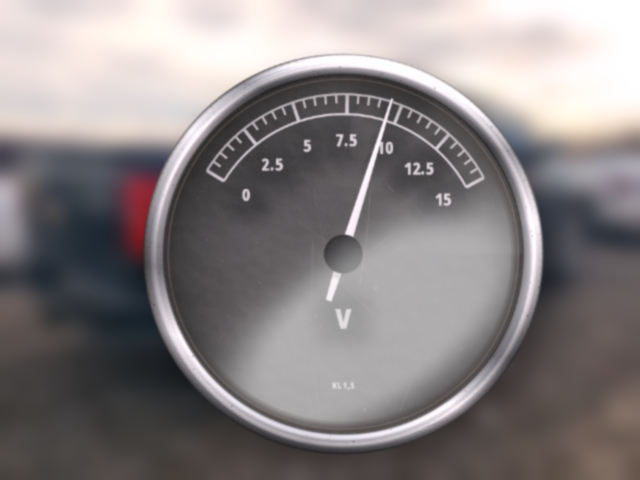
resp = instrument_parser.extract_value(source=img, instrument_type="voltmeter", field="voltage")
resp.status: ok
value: 9.5 V
